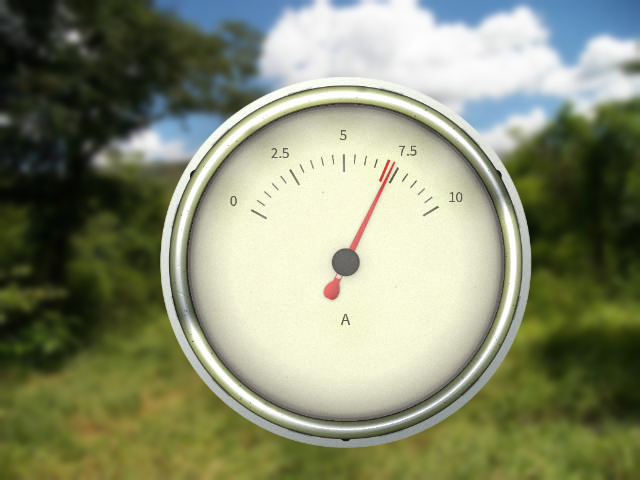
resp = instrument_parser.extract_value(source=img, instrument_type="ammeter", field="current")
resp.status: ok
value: 7.25 A
